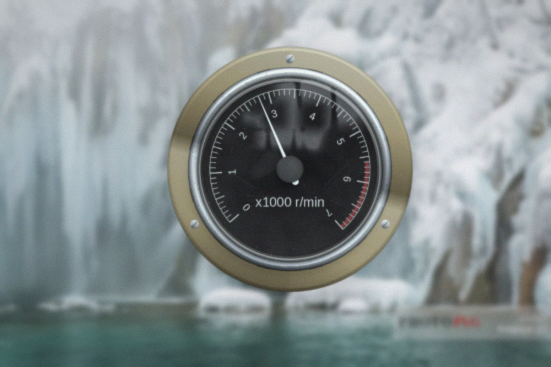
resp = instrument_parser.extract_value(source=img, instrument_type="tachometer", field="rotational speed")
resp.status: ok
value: 2800 rpm
